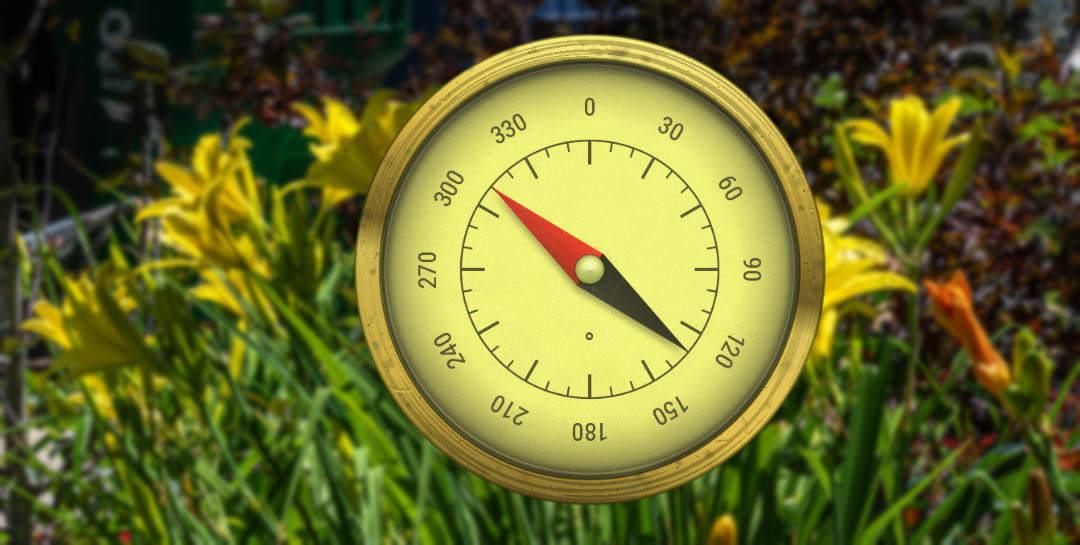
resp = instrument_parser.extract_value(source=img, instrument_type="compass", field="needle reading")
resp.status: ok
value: 310 °
